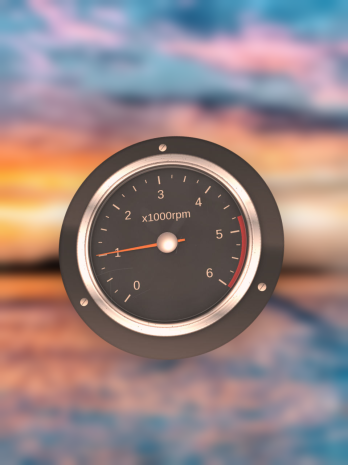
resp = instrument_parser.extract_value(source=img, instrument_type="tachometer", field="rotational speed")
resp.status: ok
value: 1000 rpm
